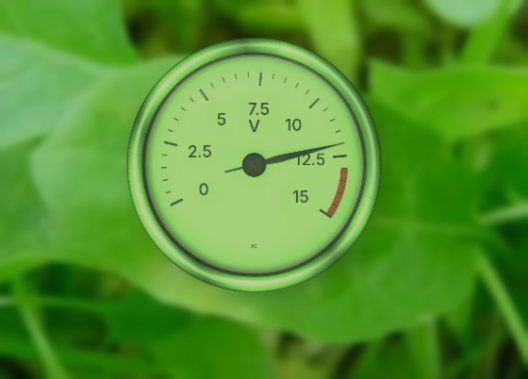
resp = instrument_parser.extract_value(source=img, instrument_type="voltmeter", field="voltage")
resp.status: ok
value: 12 V
